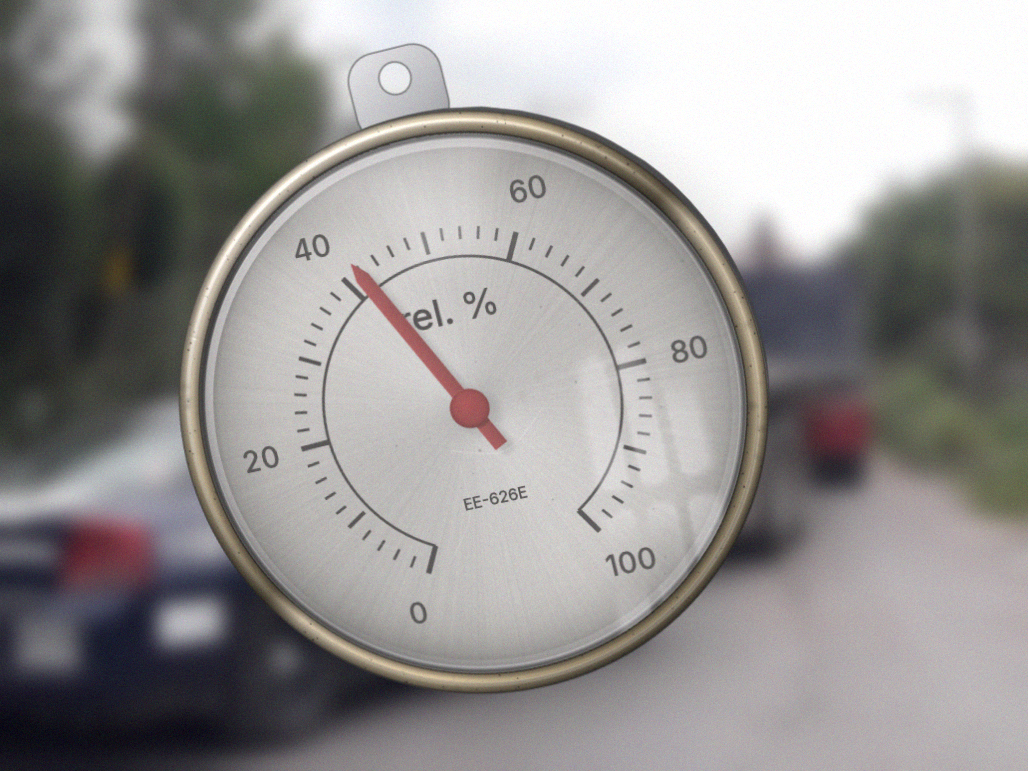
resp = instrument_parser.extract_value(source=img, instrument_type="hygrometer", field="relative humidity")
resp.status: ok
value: 42 %
